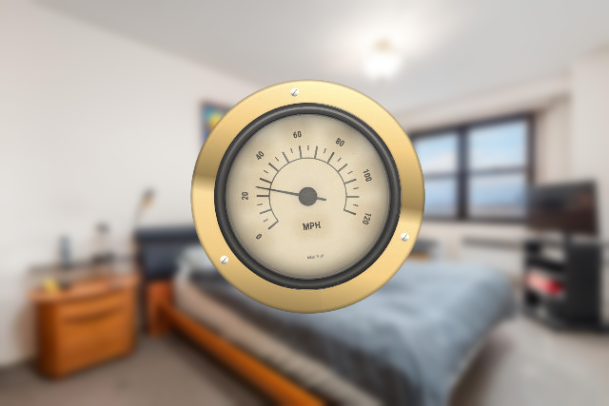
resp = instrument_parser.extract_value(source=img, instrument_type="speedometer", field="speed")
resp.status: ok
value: 25 mph
